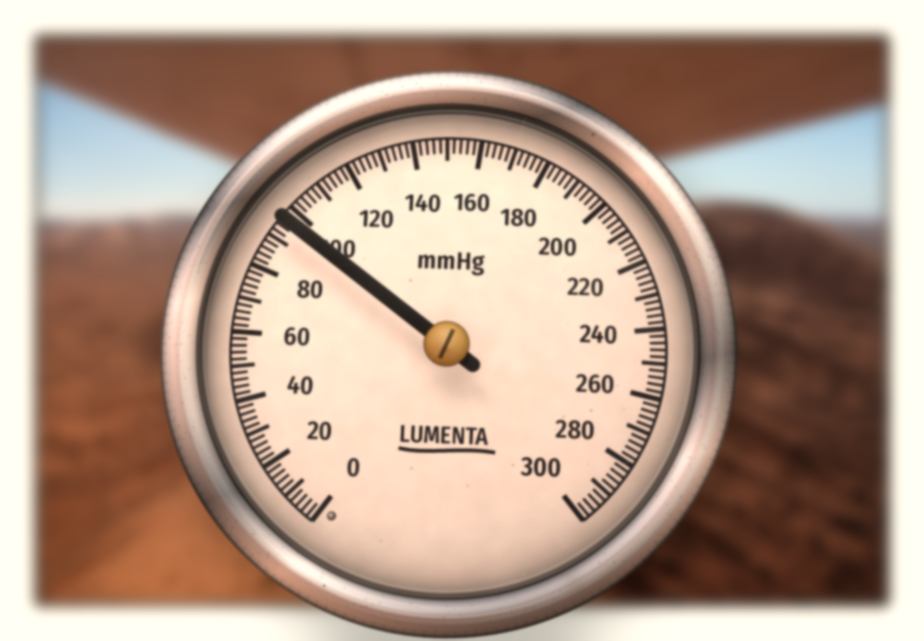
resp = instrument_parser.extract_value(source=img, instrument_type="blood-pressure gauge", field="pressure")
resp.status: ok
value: 96 mmHg
